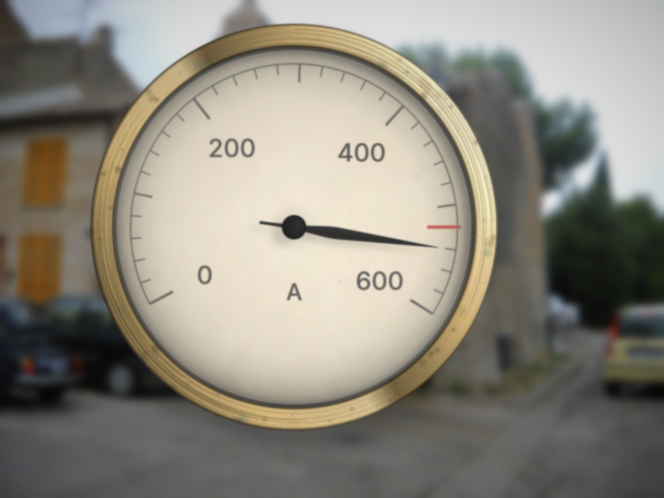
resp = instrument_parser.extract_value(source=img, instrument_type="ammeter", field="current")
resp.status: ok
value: 540 A
